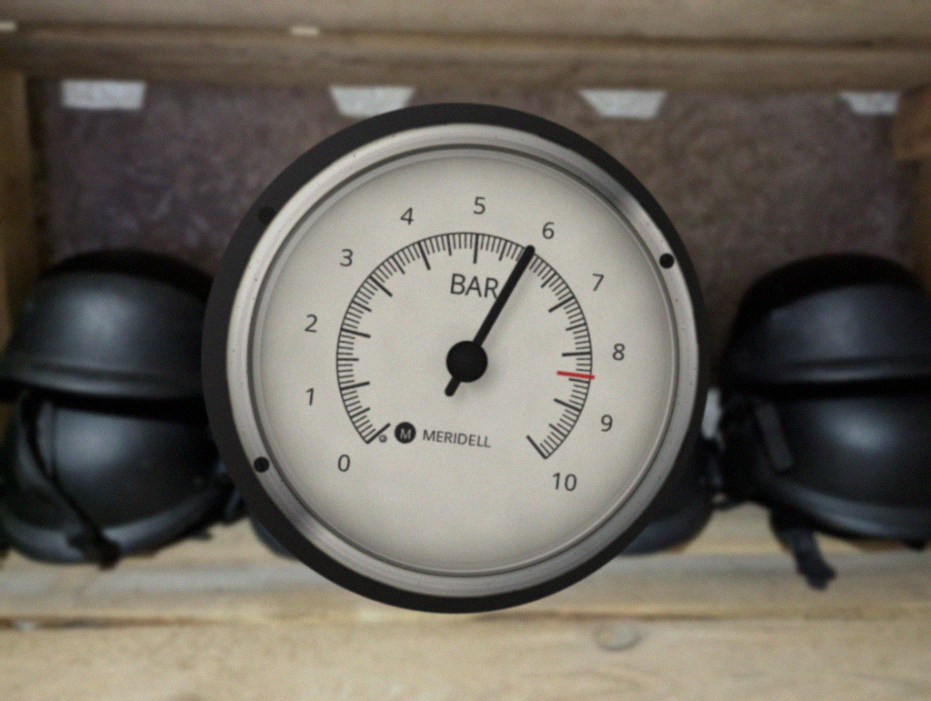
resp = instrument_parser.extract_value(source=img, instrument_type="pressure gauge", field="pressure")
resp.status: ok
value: 5.9 bar
